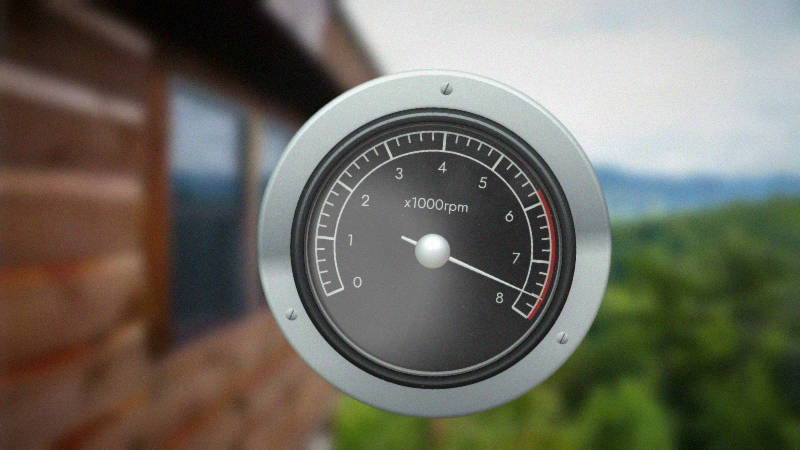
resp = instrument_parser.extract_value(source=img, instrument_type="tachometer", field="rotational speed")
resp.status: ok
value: 7600 rpm
